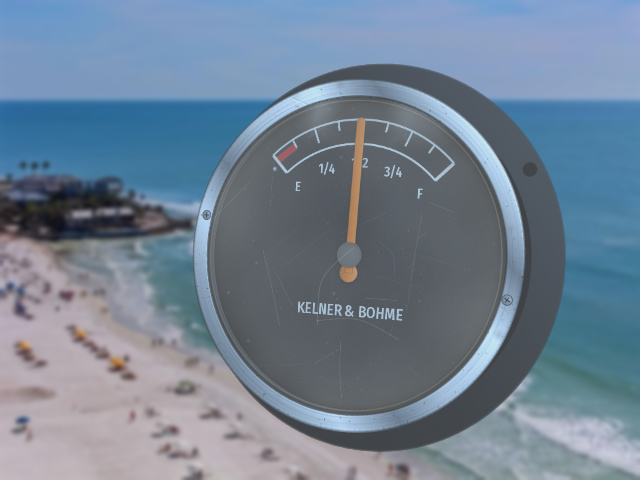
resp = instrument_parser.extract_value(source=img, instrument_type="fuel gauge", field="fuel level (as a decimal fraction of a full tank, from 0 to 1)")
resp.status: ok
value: 0.5
